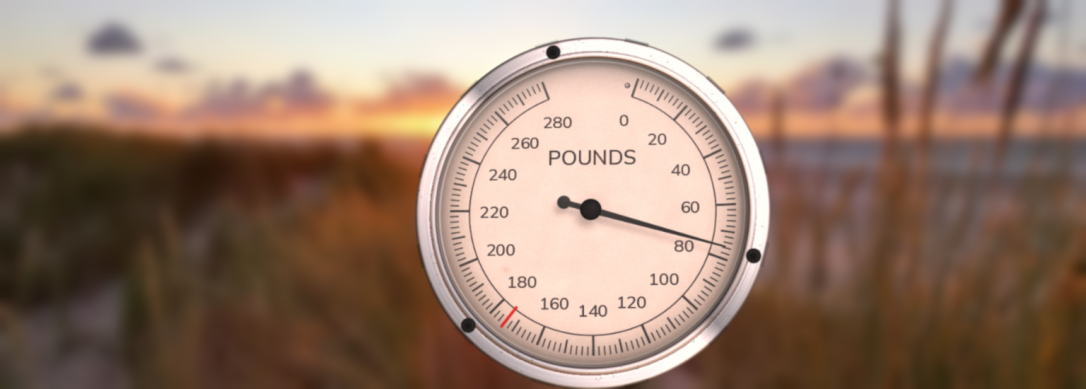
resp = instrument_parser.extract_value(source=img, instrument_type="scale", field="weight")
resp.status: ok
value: 76 lb
